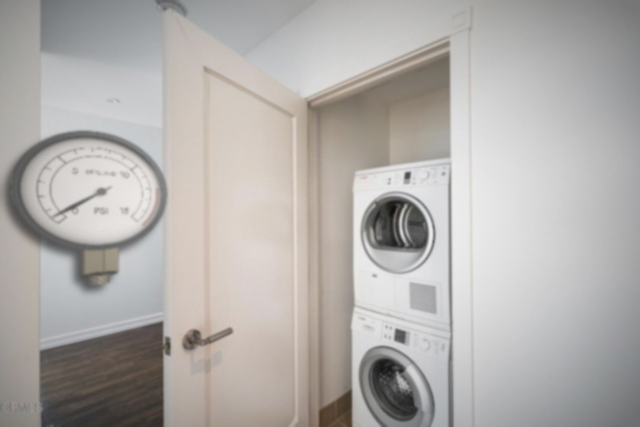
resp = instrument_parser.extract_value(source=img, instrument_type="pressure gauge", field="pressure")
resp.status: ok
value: 0.5 psi
